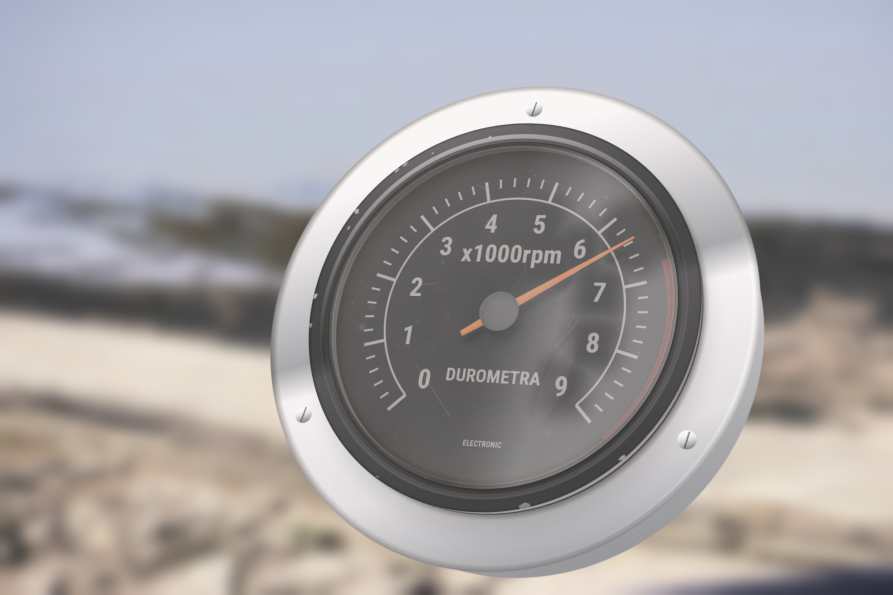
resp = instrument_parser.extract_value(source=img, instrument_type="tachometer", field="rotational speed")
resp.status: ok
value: 6400 rpm
